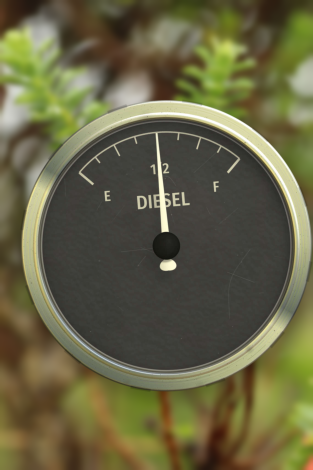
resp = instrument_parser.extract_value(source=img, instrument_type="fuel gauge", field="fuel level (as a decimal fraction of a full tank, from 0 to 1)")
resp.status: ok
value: 0.5
